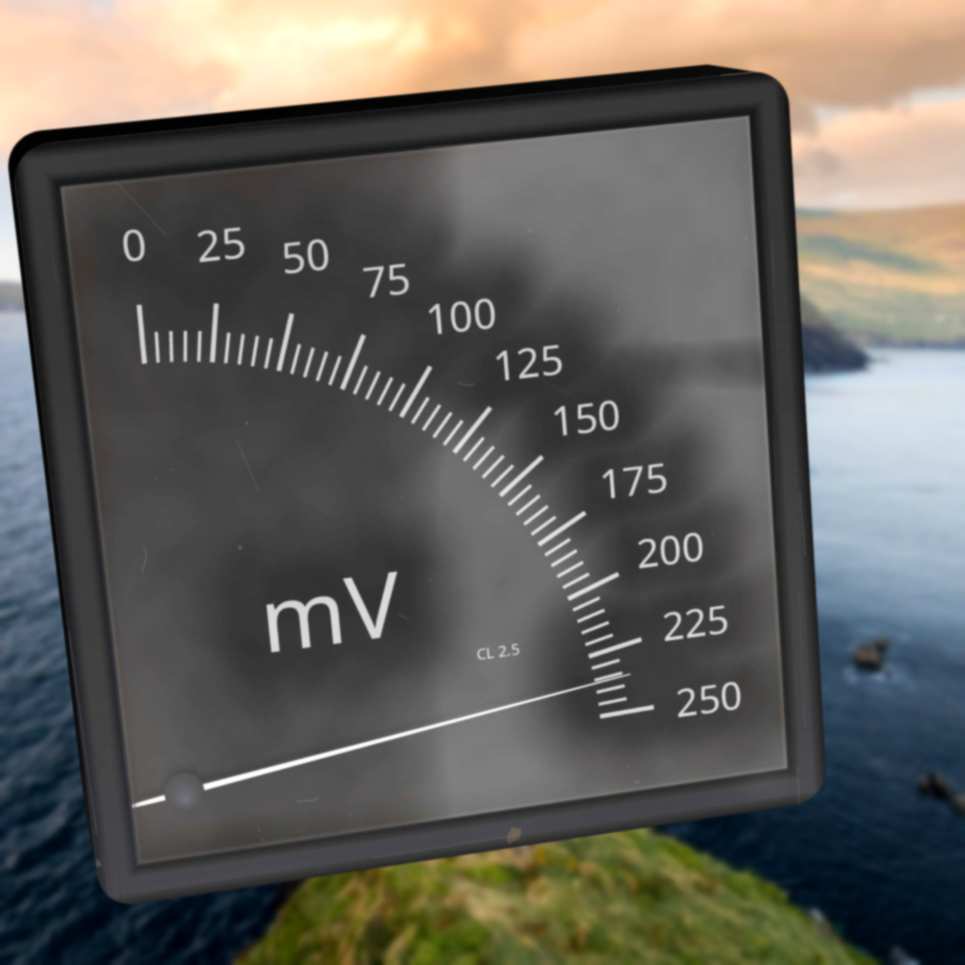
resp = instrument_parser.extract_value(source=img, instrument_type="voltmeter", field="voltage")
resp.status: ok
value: 235 mV
